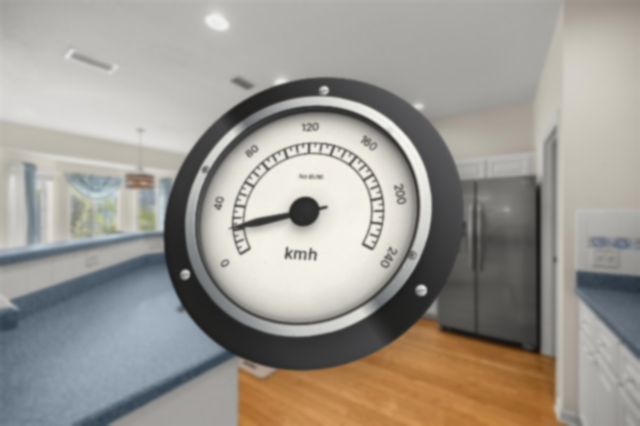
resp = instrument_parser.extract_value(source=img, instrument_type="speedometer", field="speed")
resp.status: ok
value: 20 km/h
